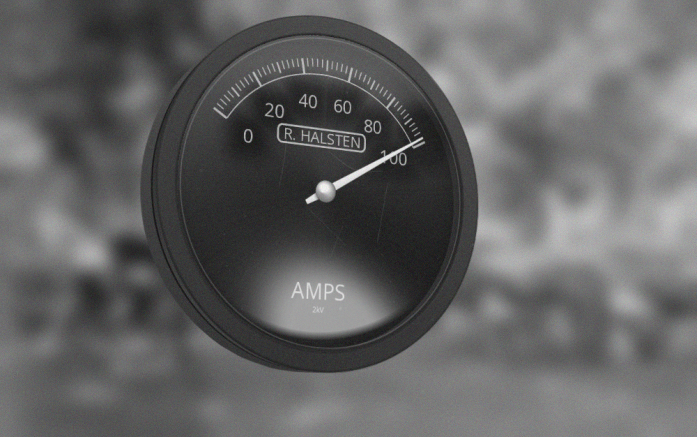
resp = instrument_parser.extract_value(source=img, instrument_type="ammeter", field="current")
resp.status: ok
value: 98 A
